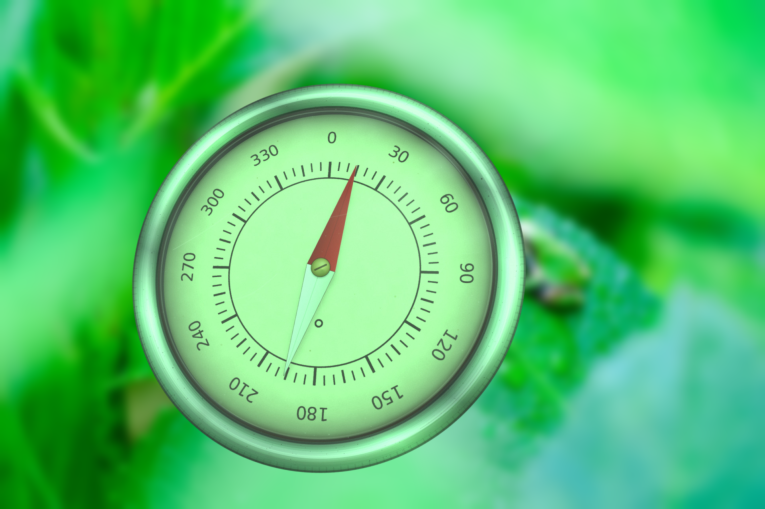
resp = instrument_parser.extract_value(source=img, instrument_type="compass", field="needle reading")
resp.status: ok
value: 15 °
